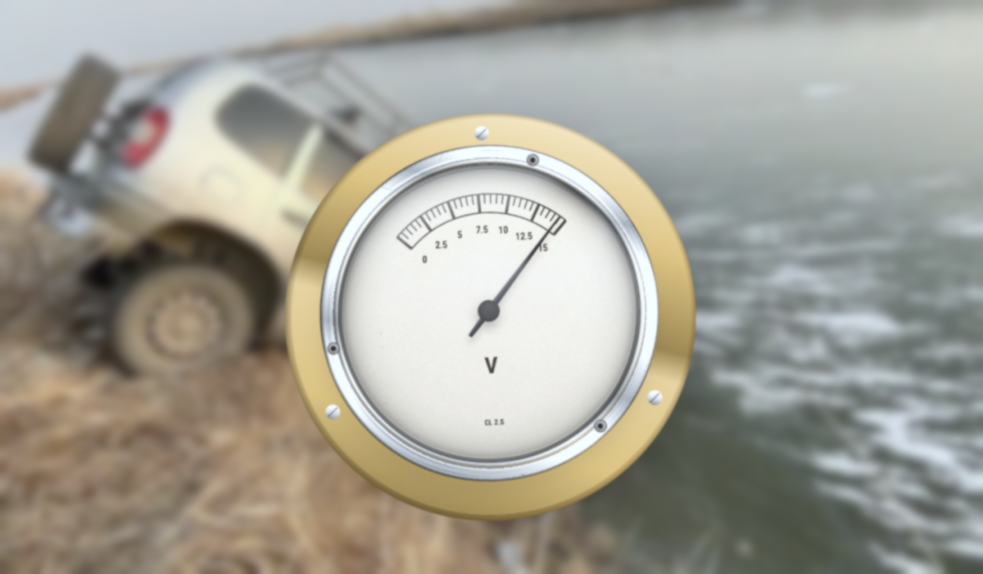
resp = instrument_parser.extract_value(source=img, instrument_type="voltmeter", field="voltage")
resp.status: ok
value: 14.5 V
